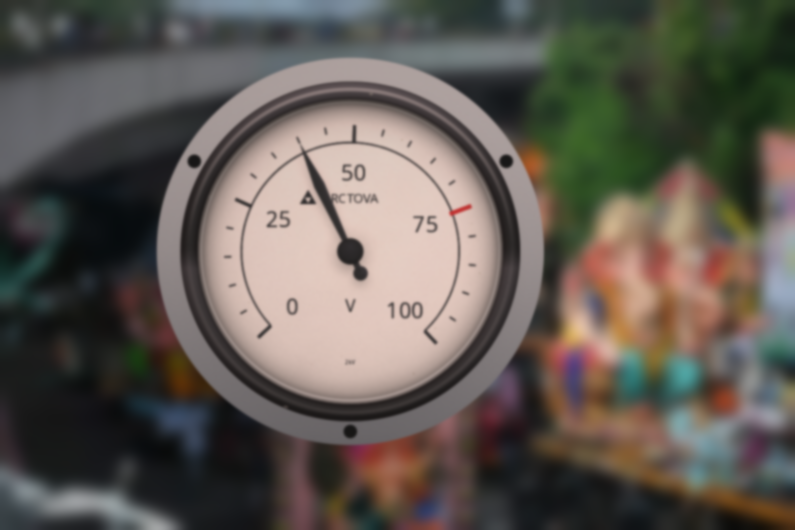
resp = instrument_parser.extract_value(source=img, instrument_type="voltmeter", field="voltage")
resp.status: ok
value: 40 V
